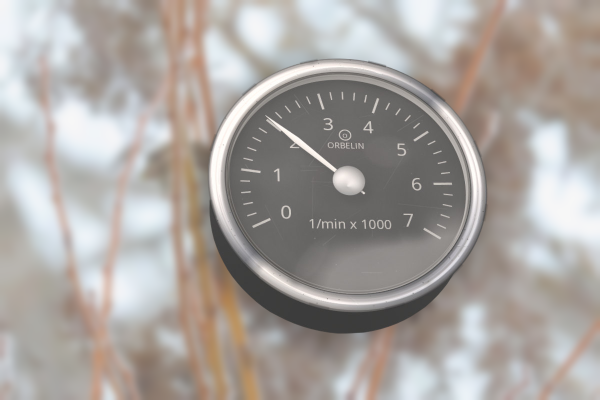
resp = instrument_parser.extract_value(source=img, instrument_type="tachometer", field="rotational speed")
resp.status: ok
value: 2000 rpm
